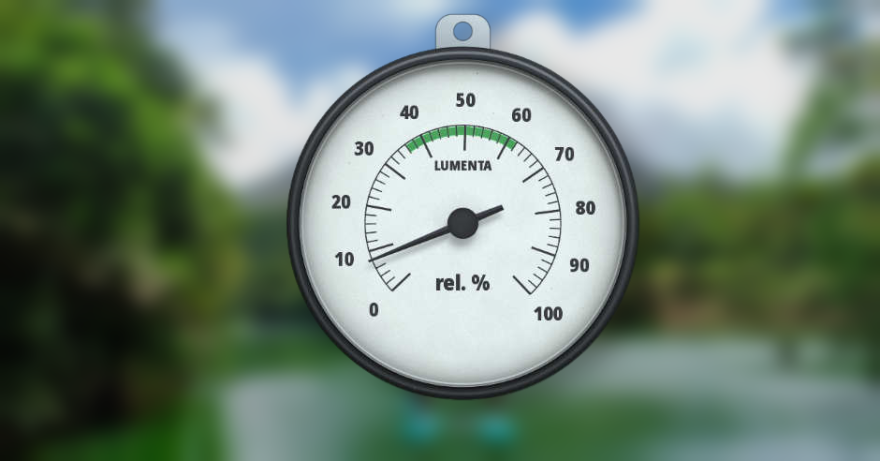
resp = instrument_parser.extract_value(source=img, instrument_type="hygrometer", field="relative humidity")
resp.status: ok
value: 8 %
